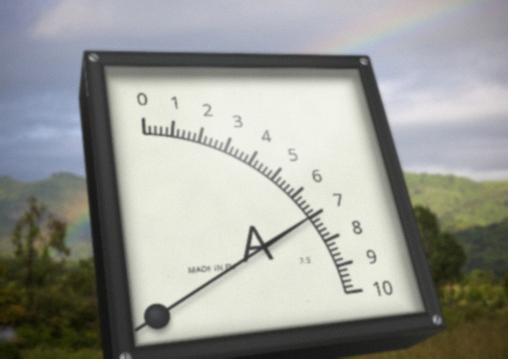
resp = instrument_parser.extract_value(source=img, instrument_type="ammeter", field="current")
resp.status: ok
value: 7 A
